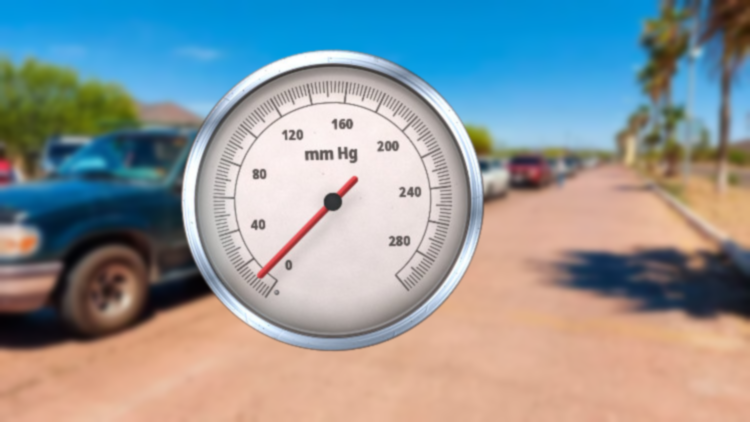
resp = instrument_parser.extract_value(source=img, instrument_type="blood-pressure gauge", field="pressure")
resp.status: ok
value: 10 mmHg
